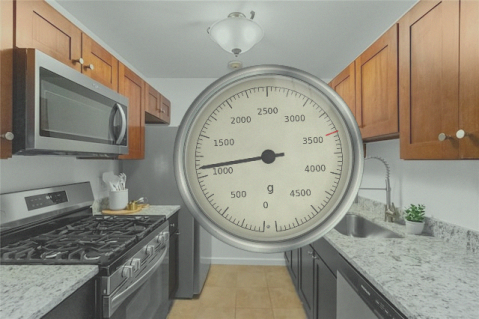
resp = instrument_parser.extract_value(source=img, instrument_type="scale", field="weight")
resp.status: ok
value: 1100 g
